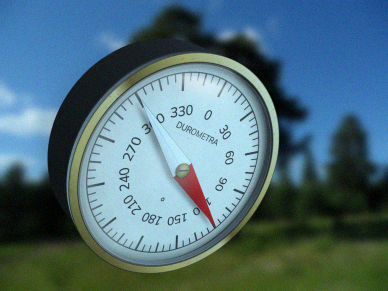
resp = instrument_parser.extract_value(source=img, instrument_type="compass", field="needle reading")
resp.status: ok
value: 120 °
